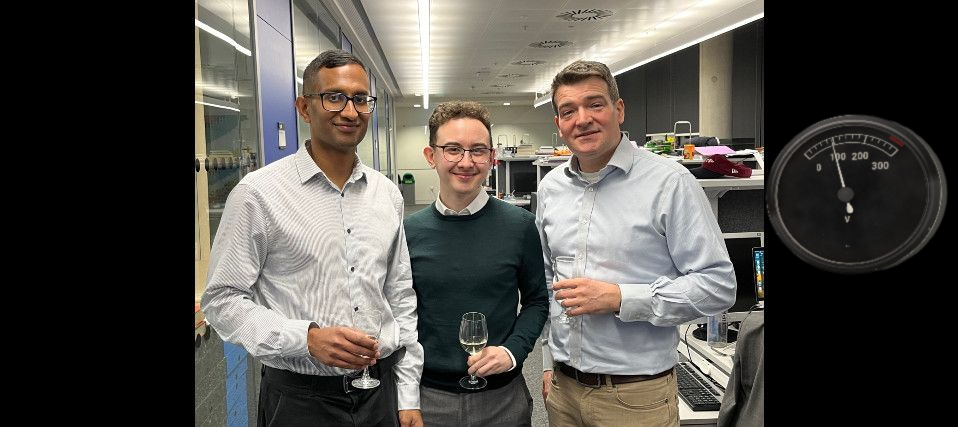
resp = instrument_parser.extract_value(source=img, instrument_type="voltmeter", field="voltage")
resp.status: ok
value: 100 V
